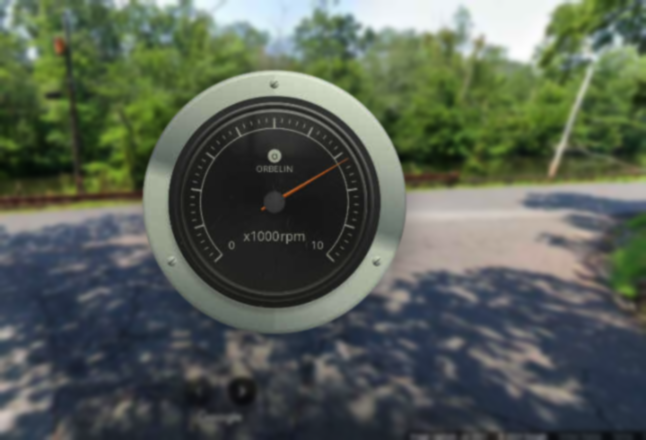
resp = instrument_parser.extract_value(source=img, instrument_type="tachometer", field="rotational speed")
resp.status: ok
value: 7200 rpm
